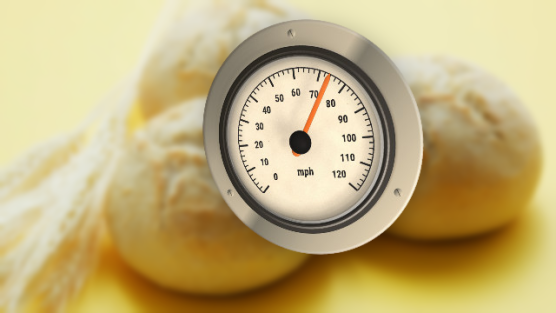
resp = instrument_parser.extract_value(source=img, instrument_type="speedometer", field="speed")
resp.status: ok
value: 74 mph
